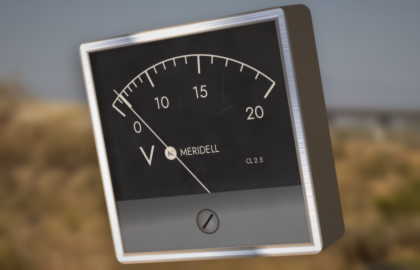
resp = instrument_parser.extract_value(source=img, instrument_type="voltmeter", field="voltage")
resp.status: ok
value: 5 V
